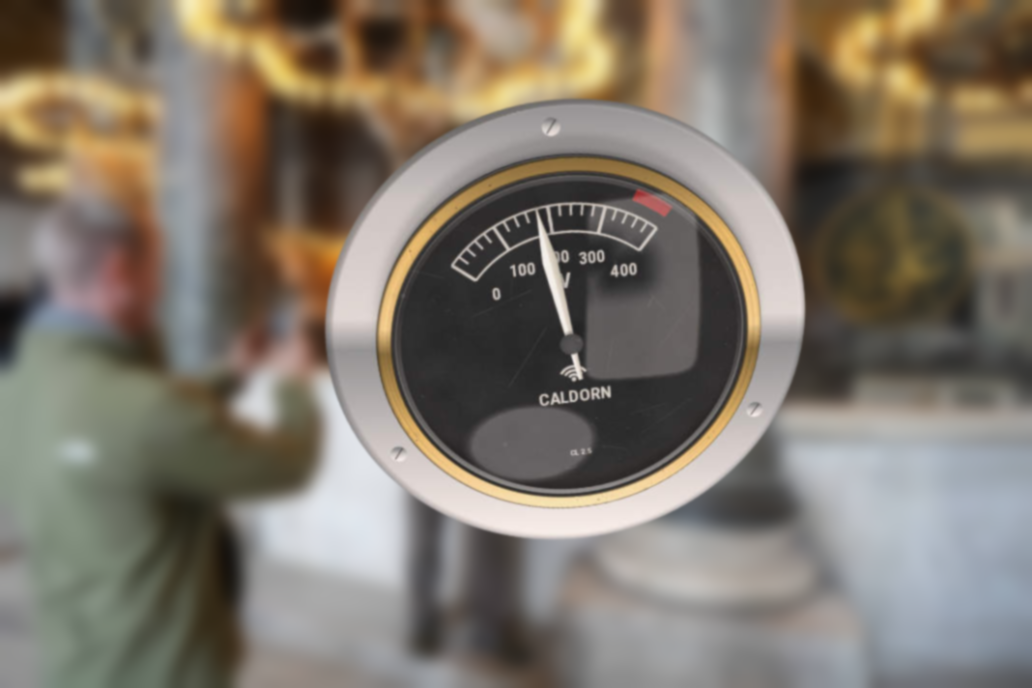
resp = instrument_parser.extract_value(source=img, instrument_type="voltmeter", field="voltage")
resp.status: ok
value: 180 V
